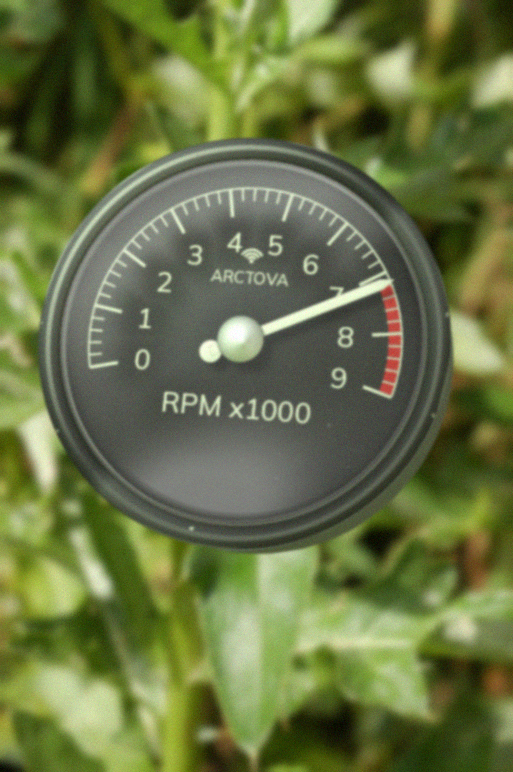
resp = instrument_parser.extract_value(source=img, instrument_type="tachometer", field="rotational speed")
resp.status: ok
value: 7200 rpm
